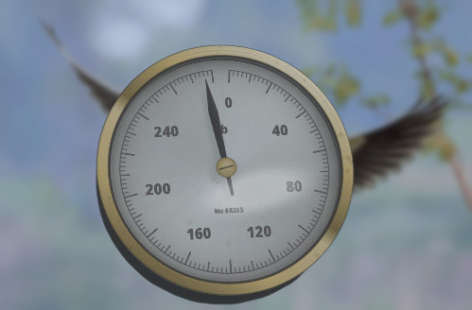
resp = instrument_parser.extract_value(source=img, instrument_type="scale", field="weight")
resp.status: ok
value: 276 lb
